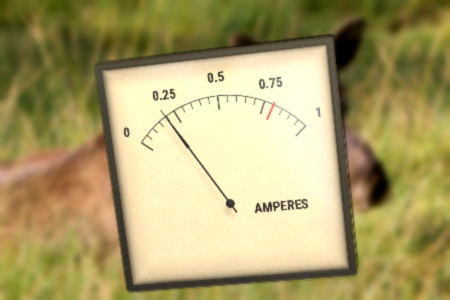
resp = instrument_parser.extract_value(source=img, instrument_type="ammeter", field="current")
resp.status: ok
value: 0.2 A
